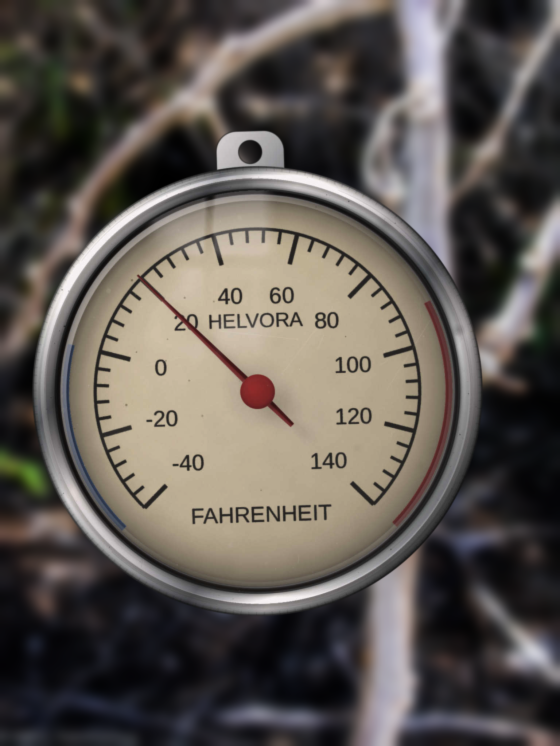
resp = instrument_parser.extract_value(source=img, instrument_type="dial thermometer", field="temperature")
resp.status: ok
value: 20 °F
